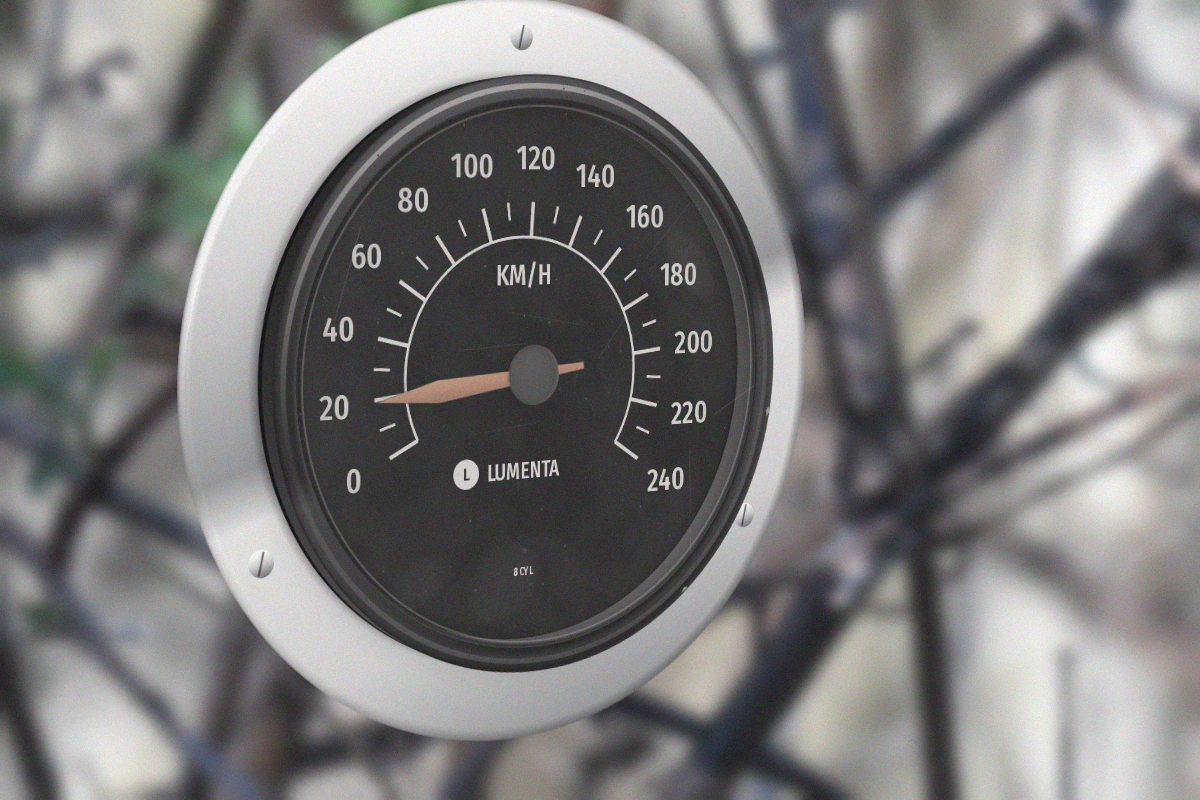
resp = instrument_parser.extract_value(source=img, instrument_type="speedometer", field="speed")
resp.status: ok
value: 20 km/h
